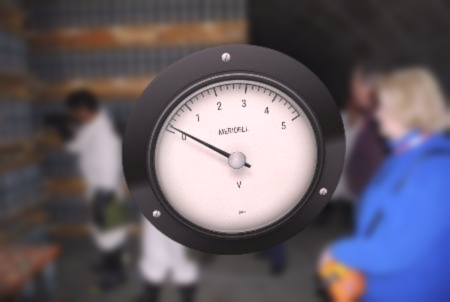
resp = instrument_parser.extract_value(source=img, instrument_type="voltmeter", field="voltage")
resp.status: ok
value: 0.2 V
